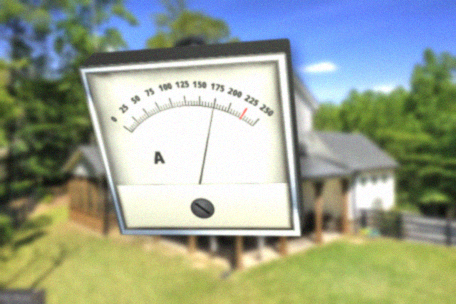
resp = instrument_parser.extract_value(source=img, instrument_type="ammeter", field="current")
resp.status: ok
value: 175 A
